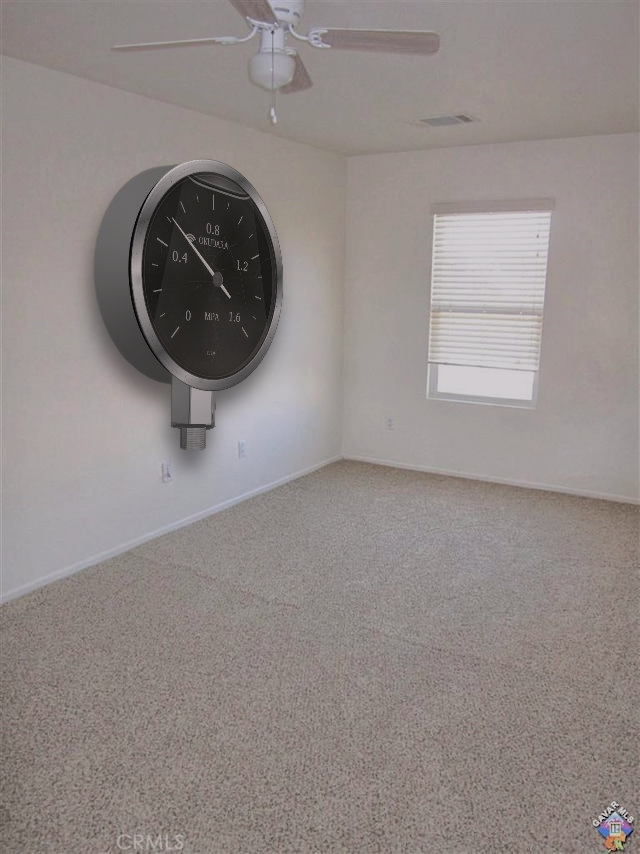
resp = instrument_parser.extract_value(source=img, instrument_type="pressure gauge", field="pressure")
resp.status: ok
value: 0.5 MPa
